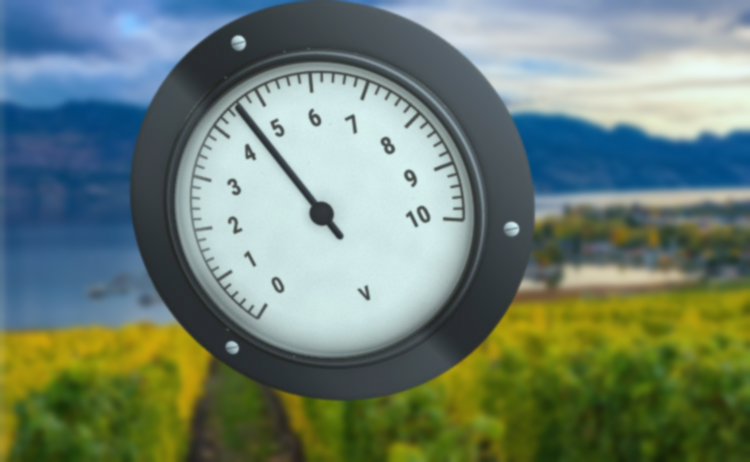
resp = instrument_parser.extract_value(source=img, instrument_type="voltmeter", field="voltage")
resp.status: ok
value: 4.6 V
